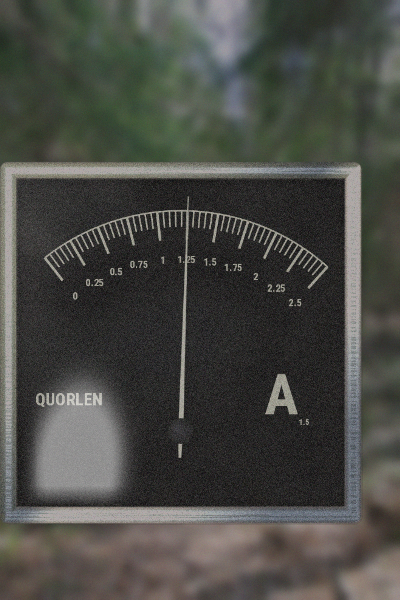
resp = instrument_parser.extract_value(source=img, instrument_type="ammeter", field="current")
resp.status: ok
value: 1.25 A
